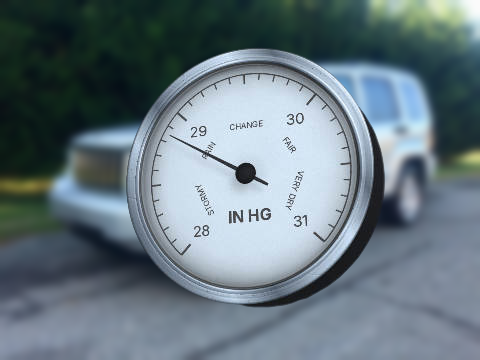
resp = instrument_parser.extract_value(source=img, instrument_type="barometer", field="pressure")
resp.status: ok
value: 28.85 inHg
